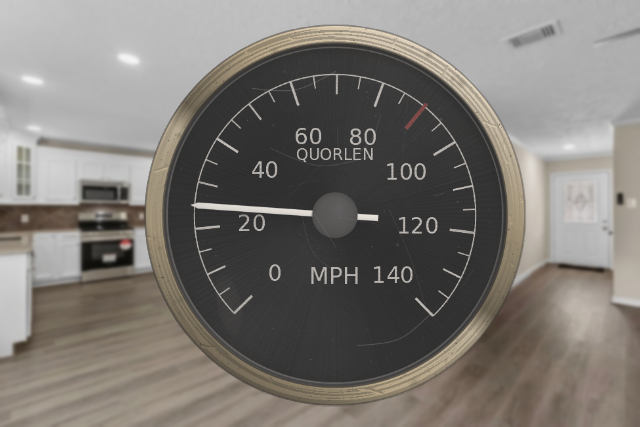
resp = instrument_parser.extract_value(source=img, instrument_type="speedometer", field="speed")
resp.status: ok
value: 25 mph
